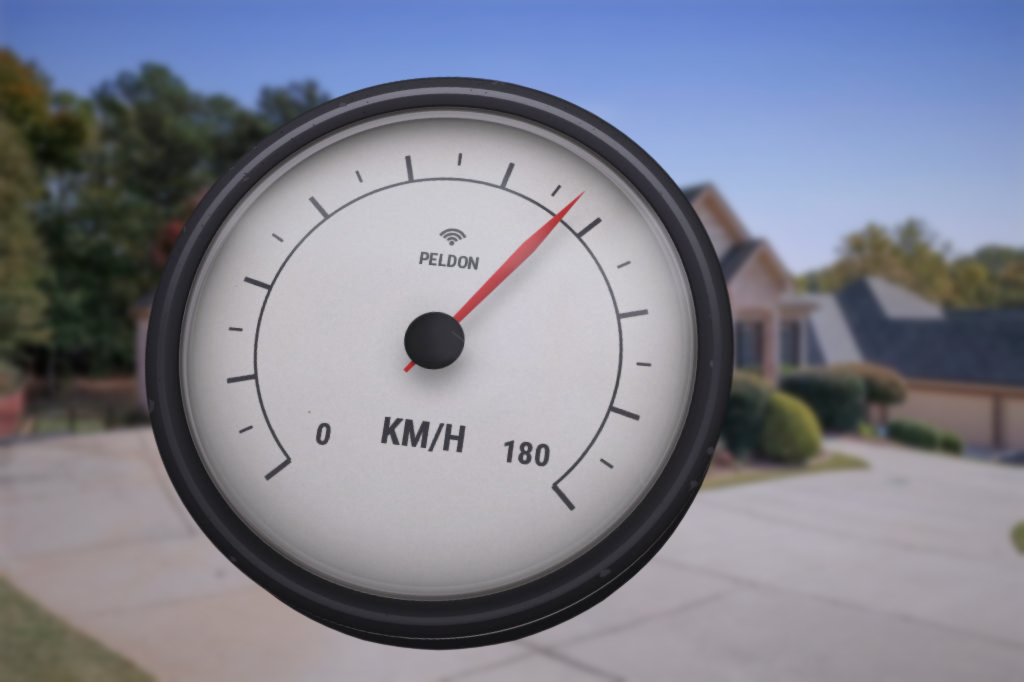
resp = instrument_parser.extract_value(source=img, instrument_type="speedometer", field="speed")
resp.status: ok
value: 115 km/h
